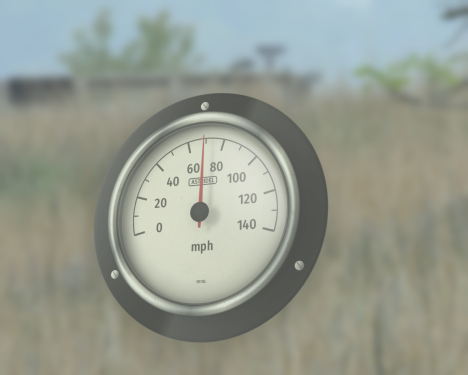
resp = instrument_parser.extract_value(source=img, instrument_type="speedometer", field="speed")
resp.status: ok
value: 70 mph
